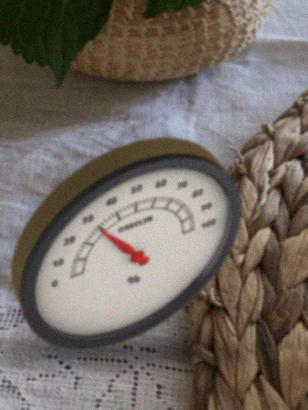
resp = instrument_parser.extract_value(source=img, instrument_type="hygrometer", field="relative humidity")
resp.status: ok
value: 30 %
